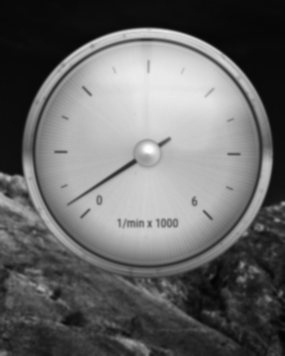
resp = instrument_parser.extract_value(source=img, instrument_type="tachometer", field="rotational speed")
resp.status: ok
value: 250 rpm
